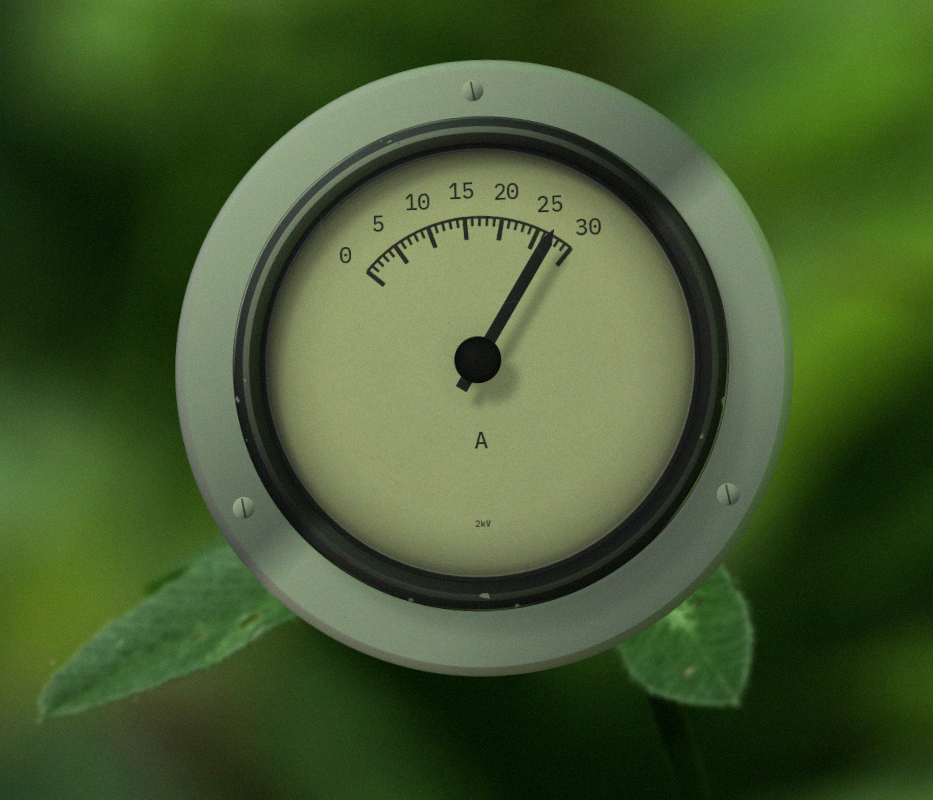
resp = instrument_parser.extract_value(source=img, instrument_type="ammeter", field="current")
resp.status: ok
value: 27 A
